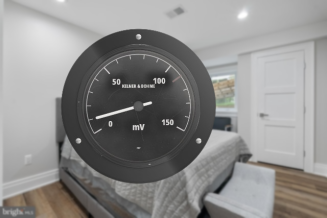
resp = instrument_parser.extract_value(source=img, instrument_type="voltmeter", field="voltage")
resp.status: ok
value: 10 mV
